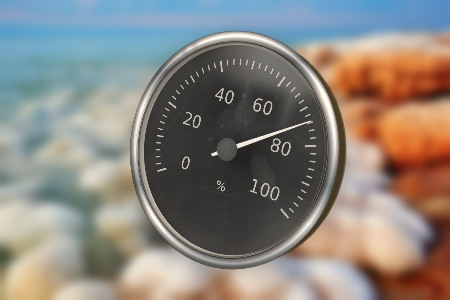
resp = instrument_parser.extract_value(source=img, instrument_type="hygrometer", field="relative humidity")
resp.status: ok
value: 74 %
